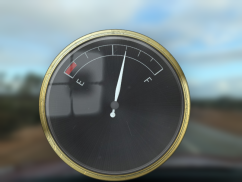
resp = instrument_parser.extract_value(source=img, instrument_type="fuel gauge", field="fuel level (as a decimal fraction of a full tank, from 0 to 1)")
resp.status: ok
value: 0.625
